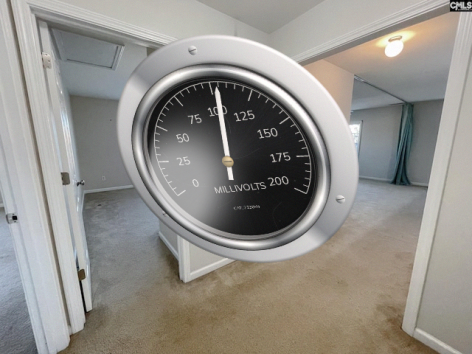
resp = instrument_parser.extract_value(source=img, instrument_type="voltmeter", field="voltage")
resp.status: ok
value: 105 mV
